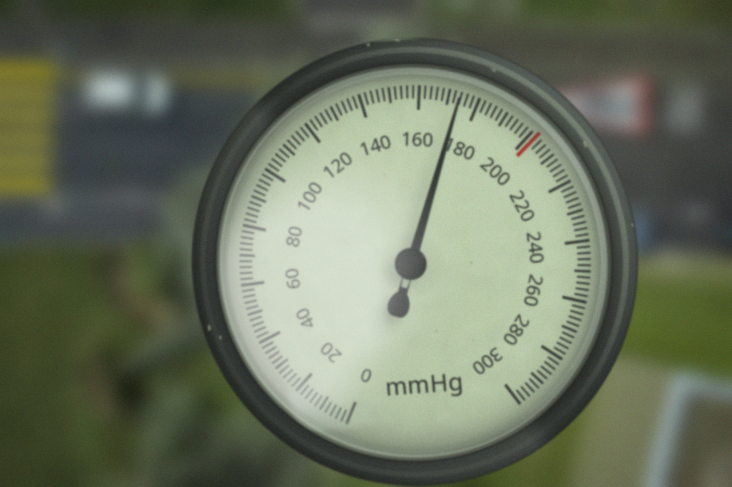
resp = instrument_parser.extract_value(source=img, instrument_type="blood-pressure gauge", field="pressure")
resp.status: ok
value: 174 mmHg
